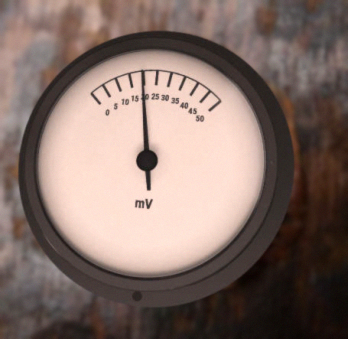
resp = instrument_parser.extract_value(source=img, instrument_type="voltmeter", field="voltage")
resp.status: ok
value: 20 mV
